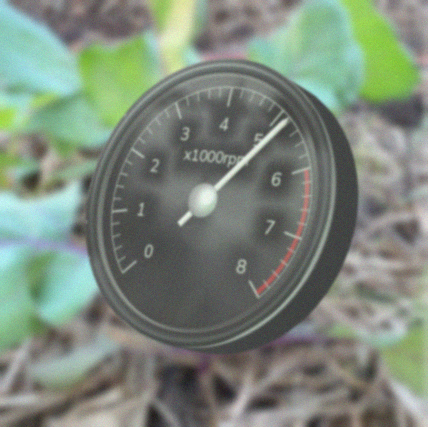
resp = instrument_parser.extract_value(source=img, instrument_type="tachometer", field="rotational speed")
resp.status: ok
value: 5200 rpm
